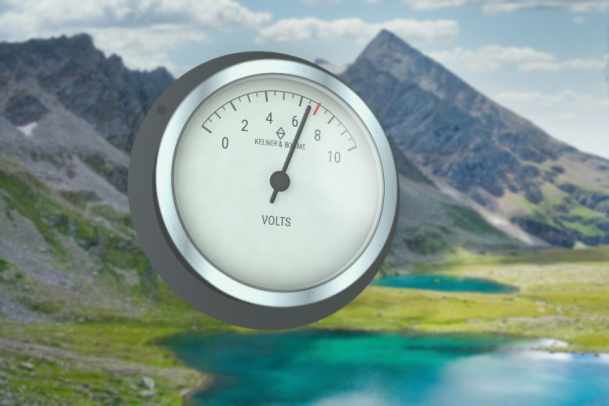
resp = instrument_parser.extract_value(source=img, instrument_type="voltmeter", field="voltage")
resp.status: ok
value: 6.5 V
